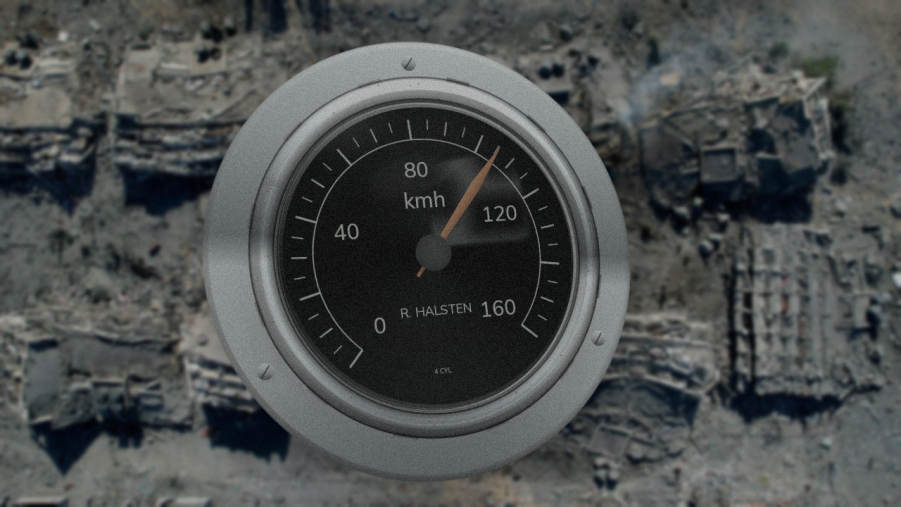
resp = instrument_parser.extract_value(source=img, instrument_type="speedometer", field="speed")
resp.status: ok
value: 105 km/h
